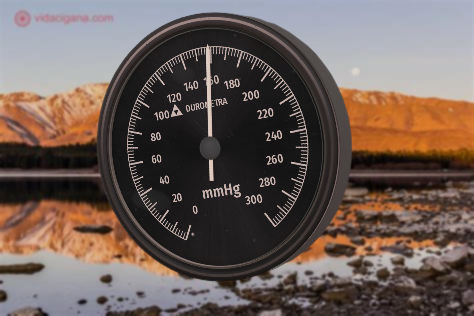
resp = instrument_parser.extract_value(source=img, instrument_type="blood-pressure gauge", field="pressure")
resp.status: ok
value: 160 mmHg
